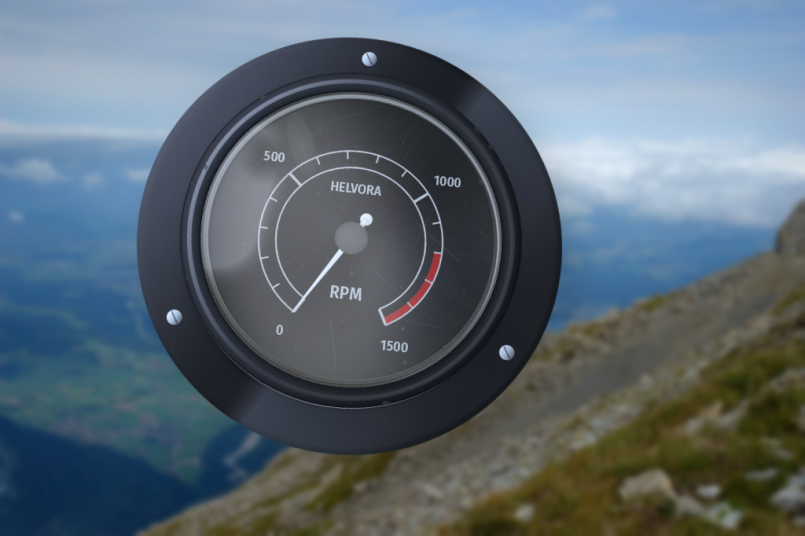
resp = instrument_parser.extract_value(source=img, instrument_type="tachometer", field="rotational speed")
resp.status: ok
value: 0 rpm
